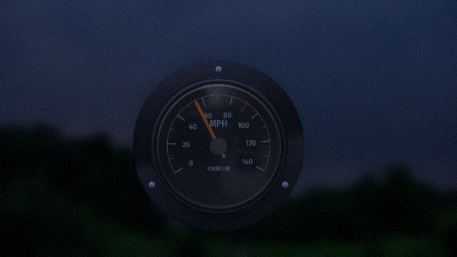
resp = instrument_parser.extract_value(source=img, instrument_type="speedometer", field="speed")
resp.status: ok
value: 55 mph
